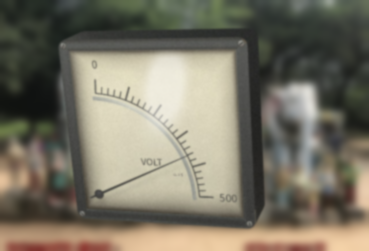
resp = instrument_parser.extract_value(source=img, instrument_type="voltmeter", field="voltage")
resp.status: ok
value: 360 V
